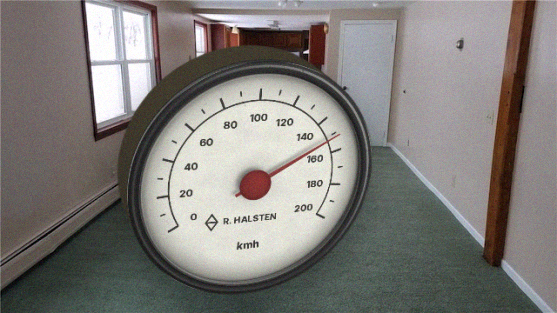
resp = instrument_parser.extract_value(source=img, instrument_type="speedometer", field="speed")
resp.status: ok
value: 150 km/h
